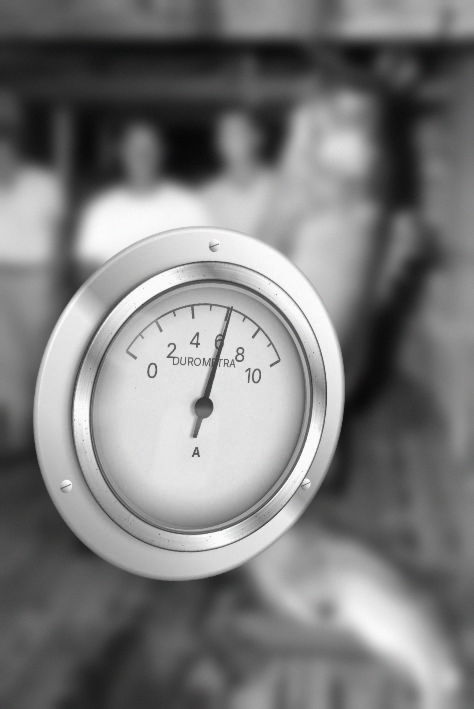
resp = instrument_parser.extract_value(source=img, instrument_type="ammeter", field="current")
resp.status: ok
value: 6 A
